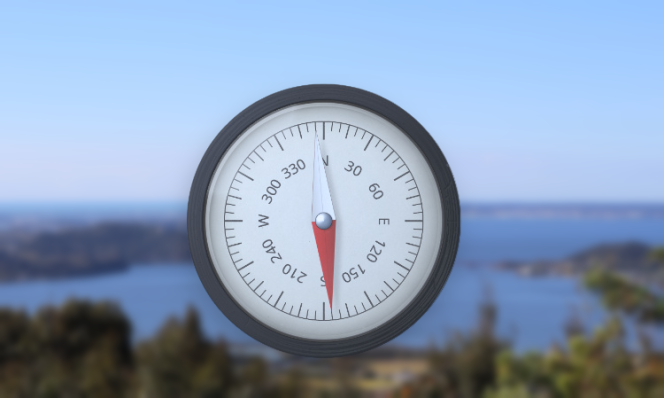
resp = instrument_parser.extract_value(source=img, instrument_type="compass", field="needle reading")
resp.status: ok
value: 175 °
